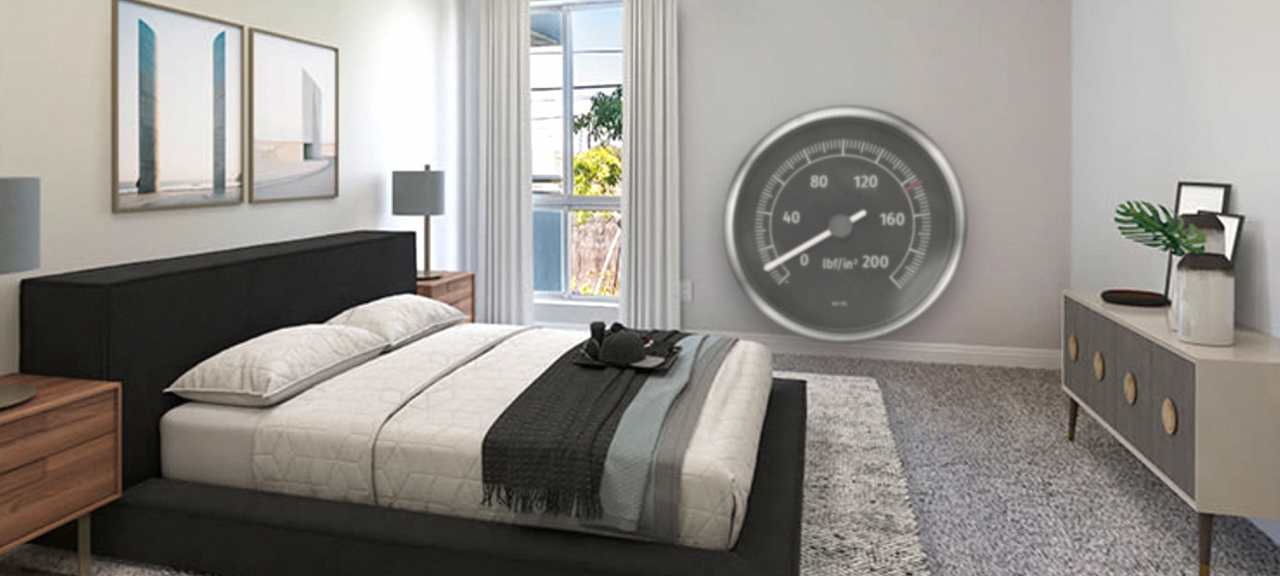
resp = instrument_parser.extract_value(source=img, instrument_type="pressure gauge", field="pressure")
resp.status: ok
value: 10 psi
